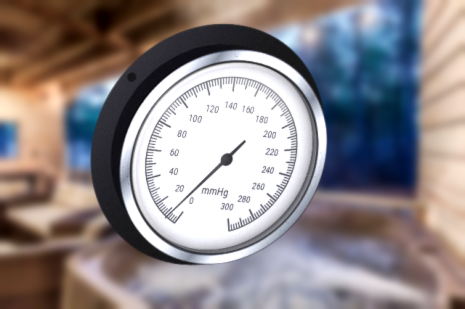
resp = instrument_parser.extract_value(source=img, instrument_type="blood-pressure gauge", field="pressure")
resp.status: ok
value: 10 mmHg
